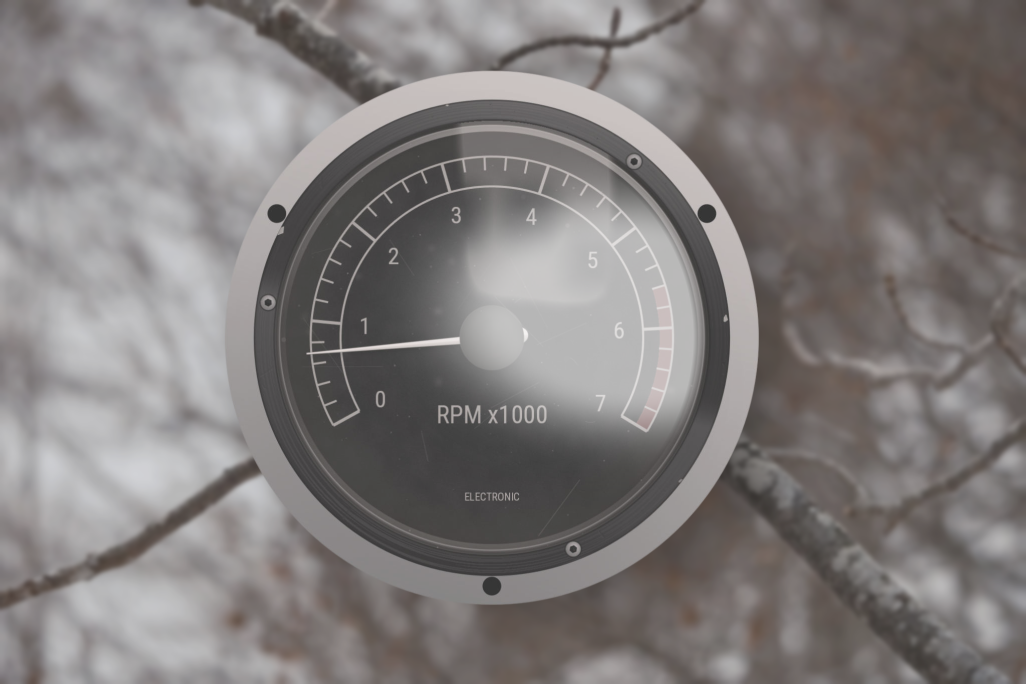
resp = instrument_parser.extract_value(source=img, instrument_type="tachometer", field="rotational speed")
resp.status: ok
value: 700 rpm
